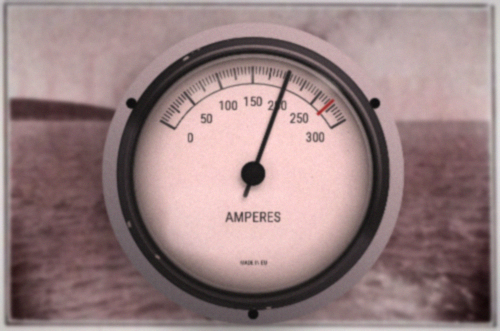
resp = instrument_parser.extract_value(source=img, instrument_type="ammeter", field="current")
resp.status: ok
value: 200 A
